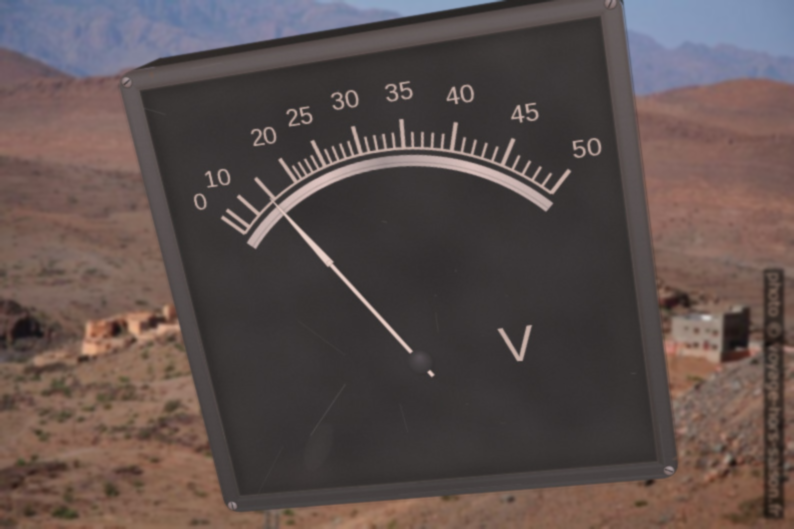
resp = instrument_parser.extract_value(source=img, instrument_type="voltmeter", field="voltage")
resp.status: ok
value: 15 V
